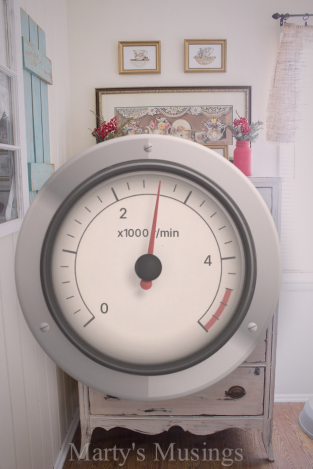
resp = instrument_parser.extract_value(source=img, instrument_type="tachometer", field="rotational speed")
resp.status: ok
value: 2600 rpm
